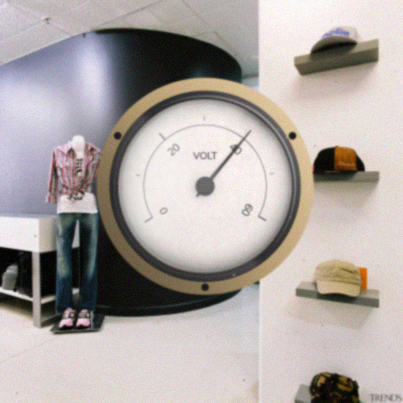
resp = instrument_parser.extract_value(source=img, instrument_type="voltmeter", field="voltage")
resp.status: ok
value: 40 V
